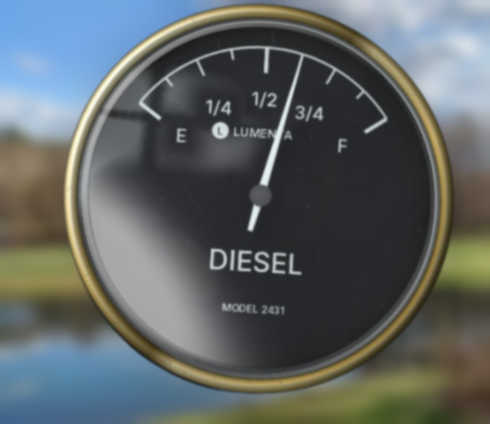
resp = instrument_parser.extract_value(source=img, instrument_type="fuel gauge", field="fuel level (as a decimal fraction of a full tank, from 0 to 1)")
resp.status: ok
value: 0.625
